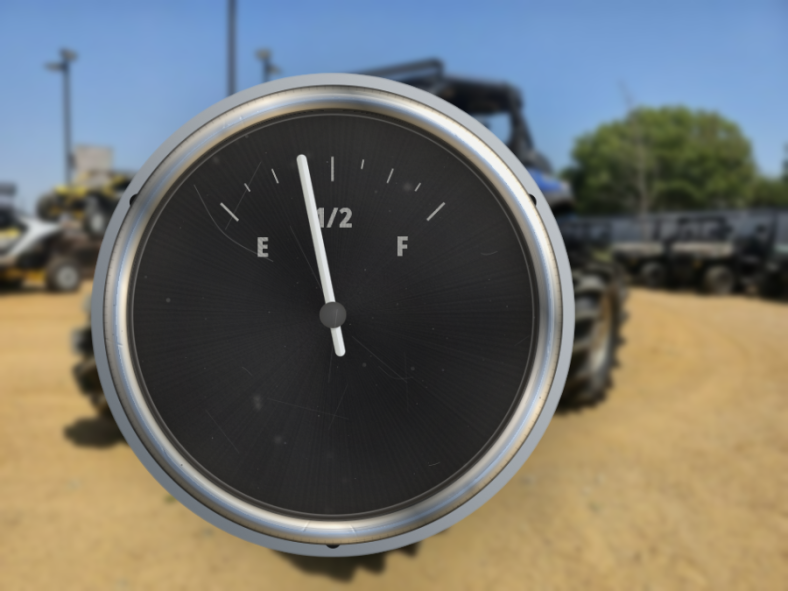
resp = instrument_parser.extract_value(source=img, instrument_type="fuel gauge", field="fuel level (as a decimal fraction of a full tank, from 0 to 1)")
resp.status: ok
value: 0.375
